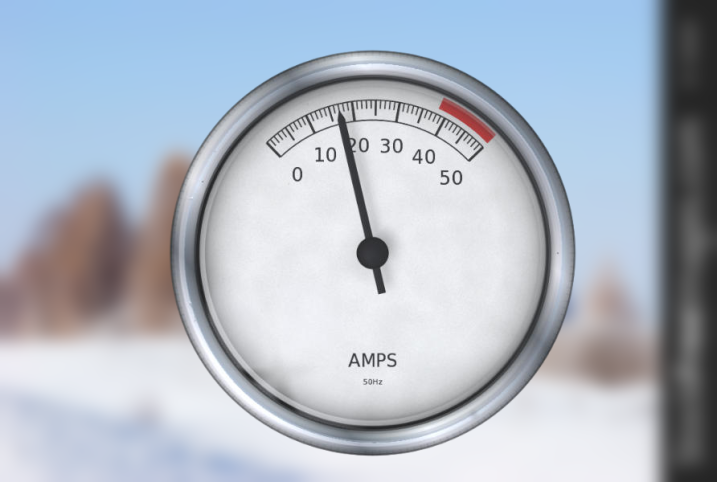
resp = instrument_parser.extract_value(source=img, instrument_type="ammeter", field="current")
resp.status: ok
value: 17 A
